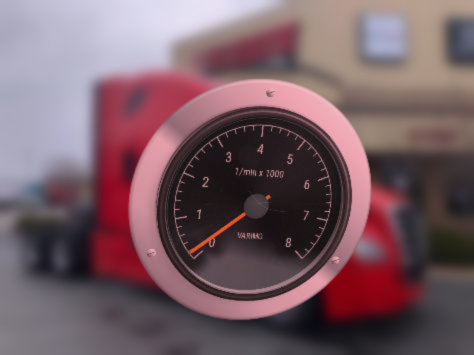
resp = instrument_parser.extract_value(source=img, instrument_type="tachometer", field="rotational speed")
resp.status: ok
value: 200 rpm
